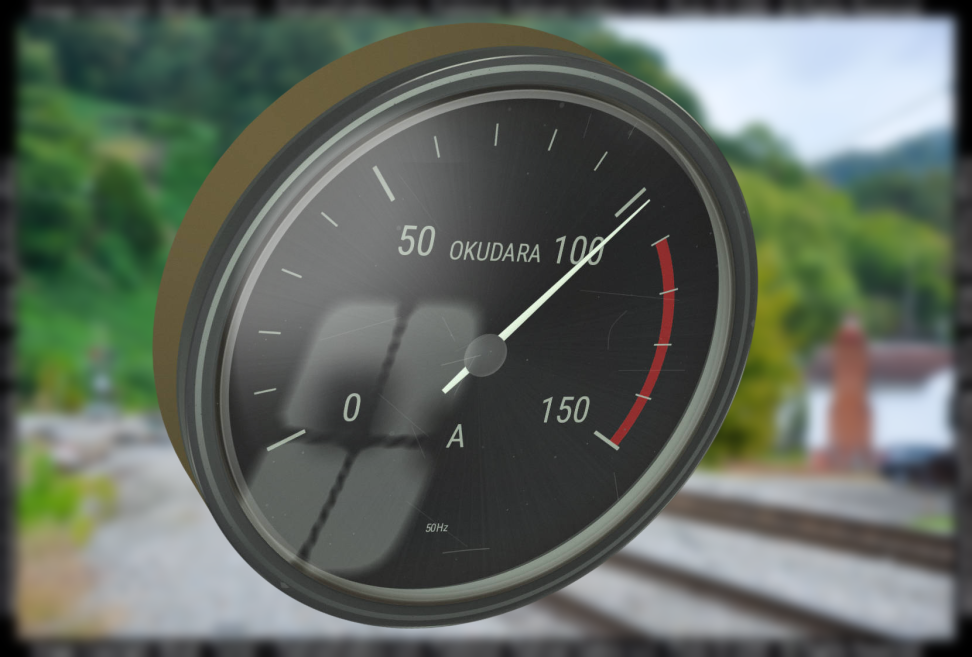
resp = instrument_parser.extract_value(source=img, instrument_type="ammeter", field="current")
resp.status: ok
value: 100 A
